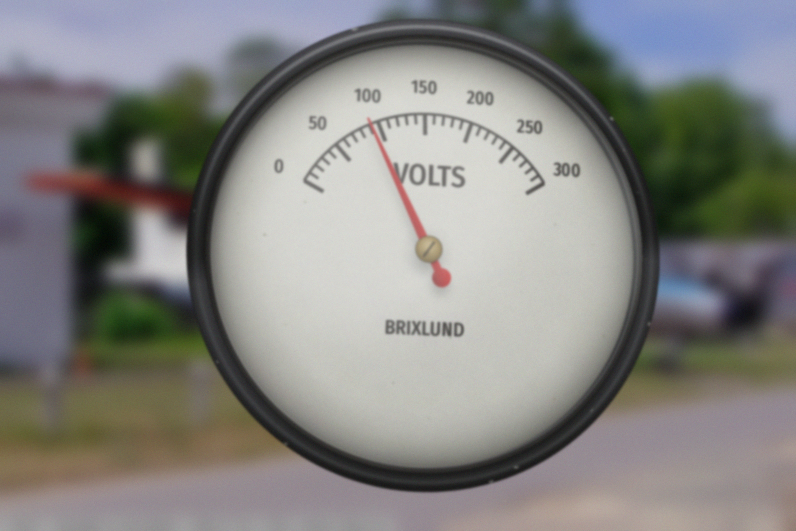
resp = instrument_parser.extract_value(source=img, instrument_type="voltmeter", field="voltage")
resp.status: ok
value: 90 V
